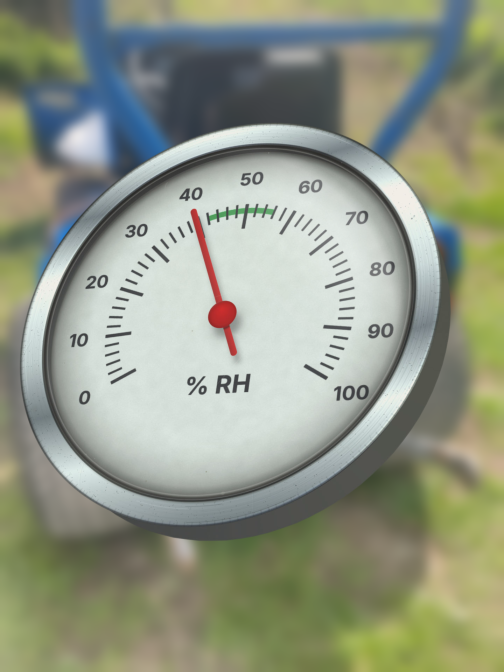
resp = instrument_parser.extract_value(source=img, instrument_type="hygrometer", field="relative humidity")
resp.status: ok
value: 40 %
